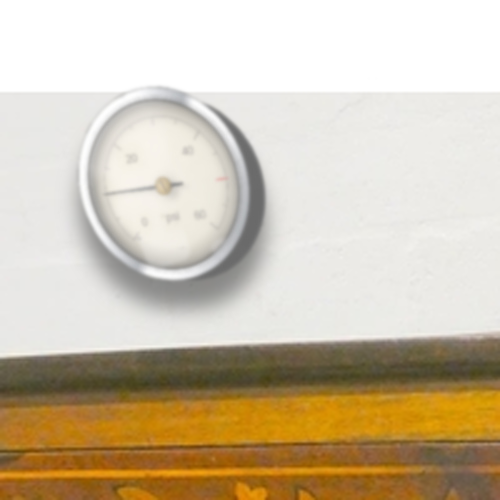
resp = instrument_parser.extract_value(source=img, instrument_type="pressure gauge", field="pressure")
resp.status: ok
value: 10 psi
